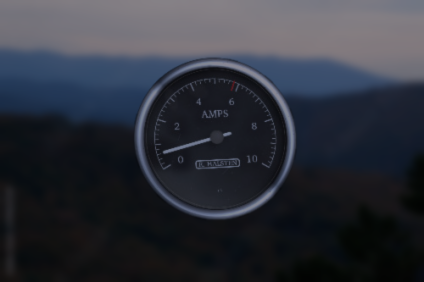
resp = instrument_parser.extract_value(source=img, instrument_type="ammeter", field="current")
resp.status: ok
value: 0.6 A
